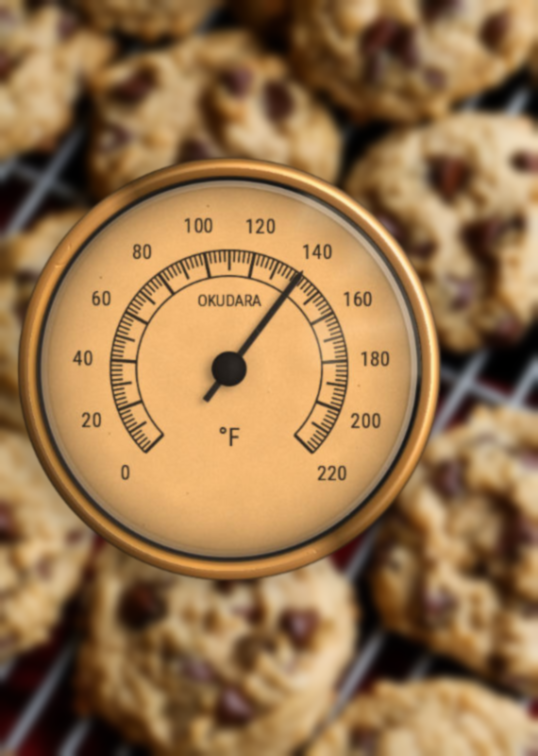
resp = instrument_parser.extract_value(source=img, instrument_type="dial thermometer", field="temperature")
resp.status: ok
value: 140 °F
